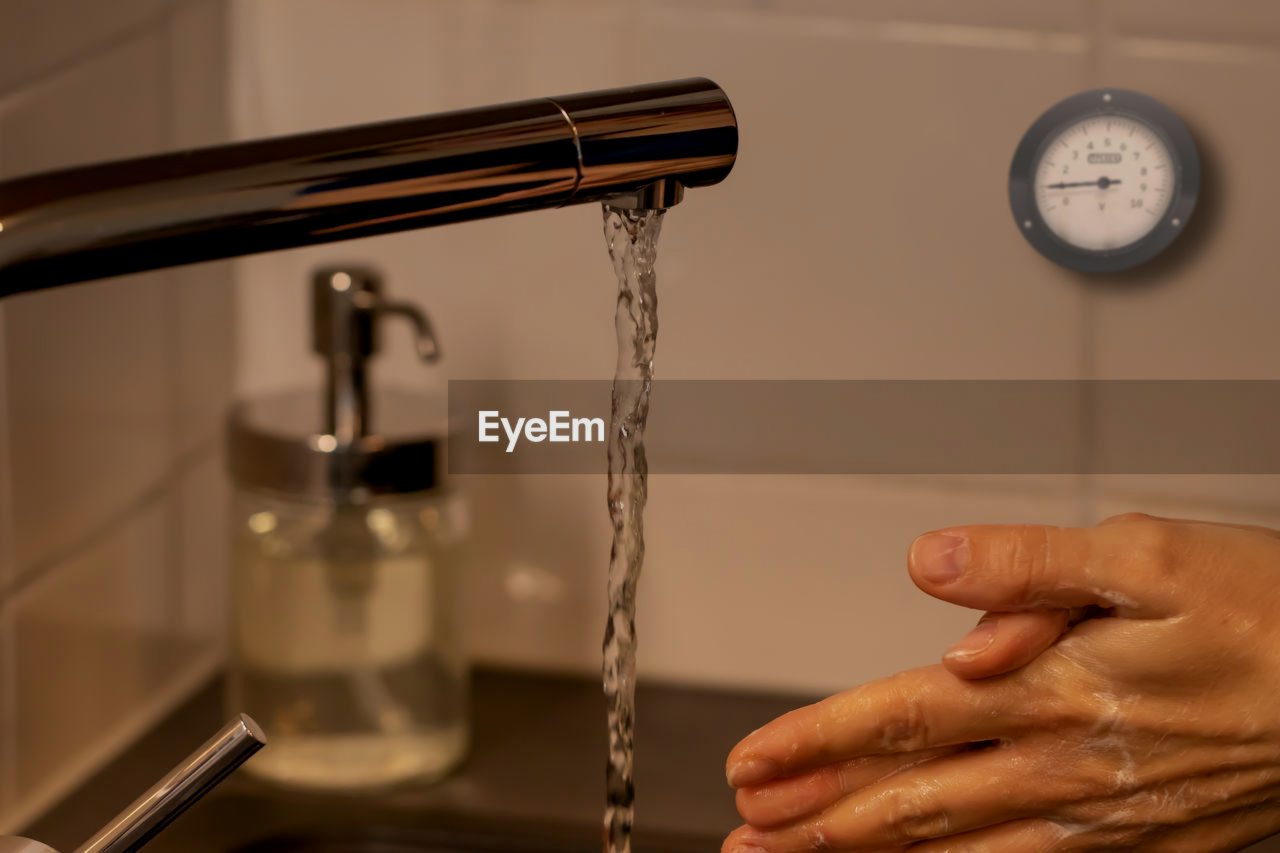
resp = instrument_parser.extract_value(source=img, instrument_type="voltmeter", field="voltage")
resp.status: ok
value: 1 V
